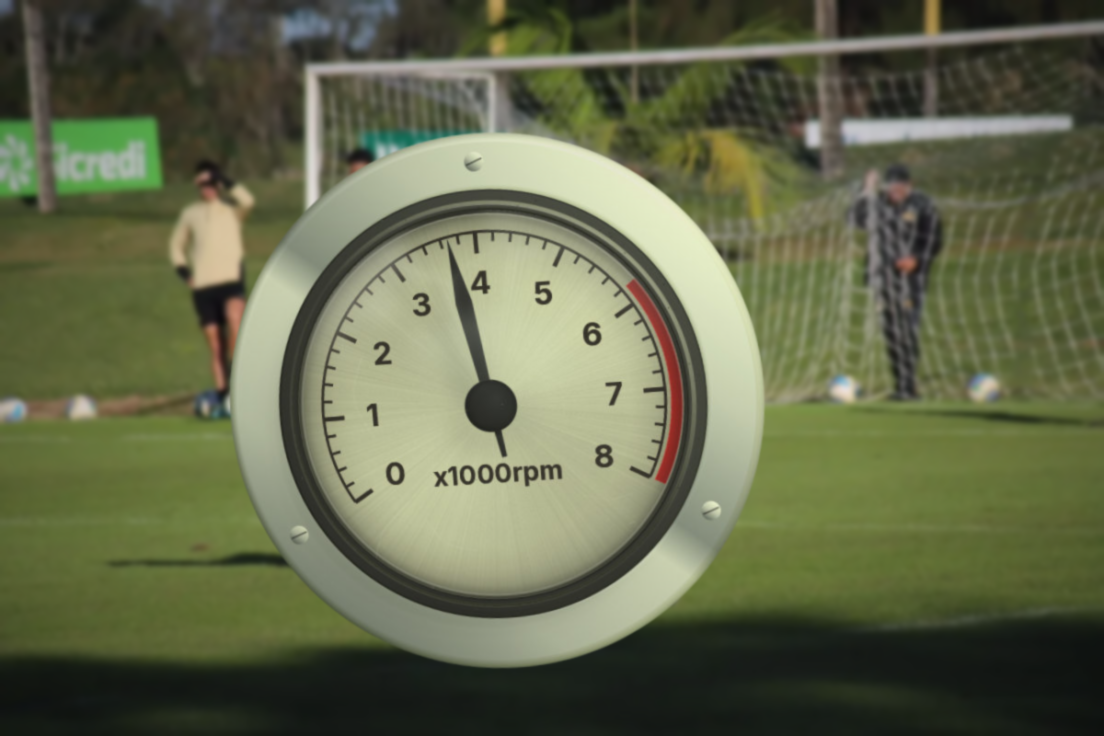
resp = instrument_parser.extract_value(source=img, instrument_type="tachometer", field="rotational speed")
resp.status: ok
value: 3700 rpm
